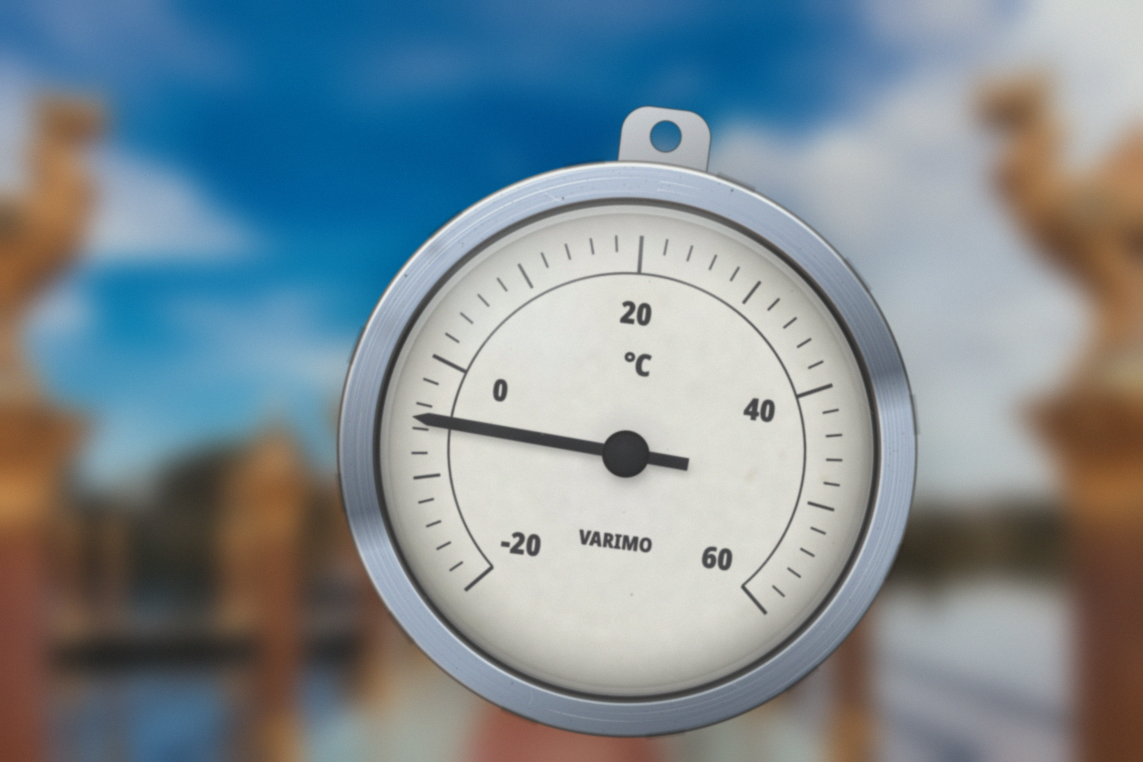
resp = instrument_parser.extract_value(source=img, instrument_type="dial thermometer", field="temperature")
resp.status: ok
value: -5 °C
